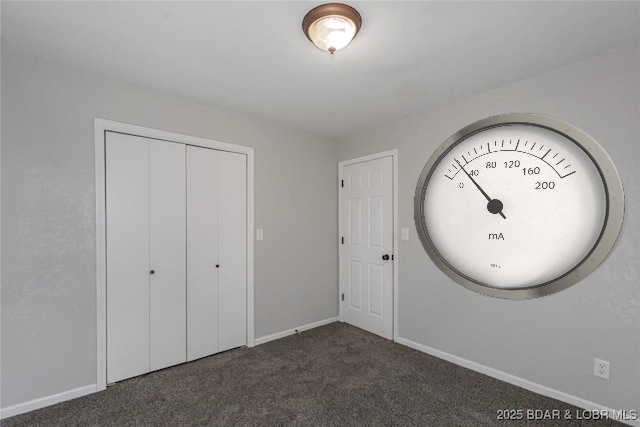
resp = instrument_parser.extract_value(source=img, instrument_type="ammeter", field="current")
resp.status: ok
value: 30 mA
